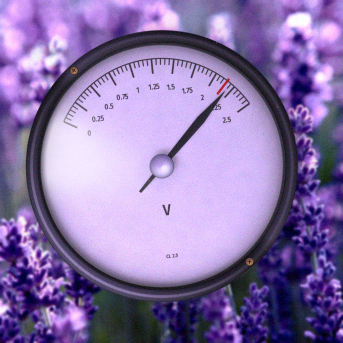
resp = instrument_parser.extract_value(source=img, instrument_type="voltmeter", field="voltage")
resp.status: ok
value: 2.2 V
